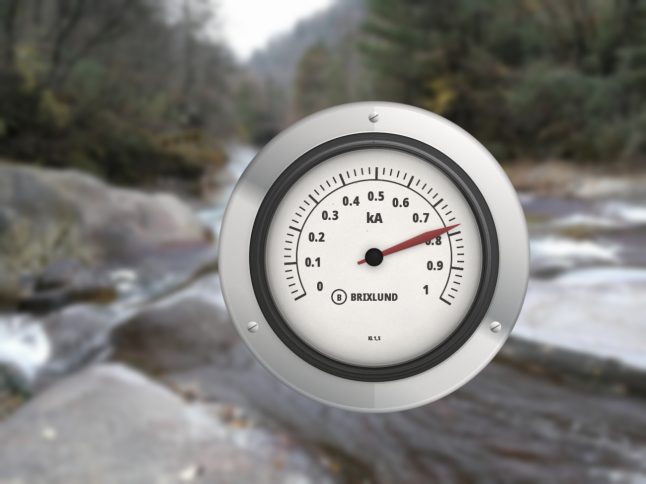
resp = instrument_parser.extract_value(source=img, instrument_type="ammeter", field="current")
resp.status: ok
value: 0.78 kA
